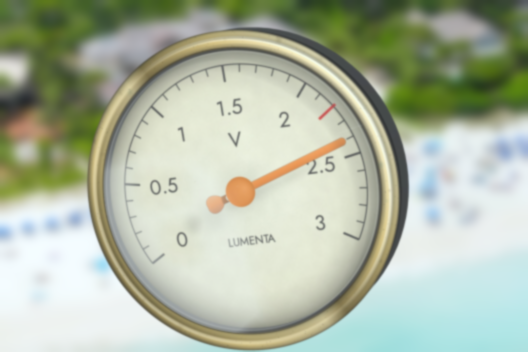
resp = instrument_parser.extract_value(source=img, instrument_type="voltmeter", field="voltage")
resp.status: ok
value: 2.4 V
